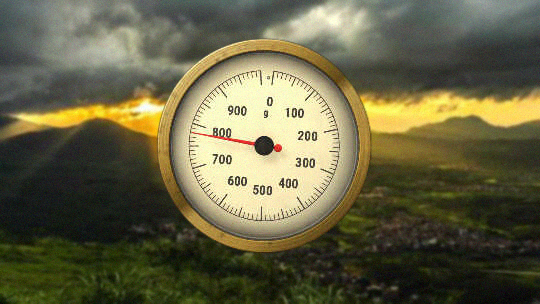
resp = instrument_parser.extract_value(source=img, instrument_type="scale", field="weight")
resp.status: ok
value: 780 g
